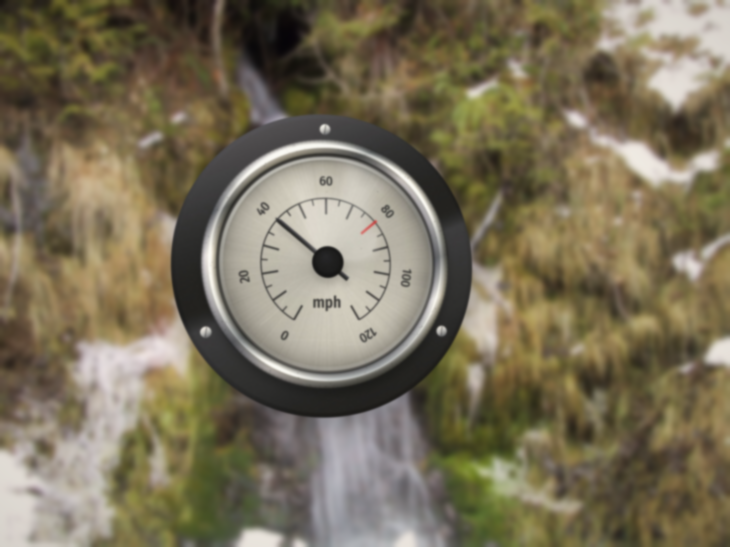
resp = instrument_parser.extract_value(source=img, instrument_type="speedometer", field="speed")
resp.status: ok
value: 40 mph
